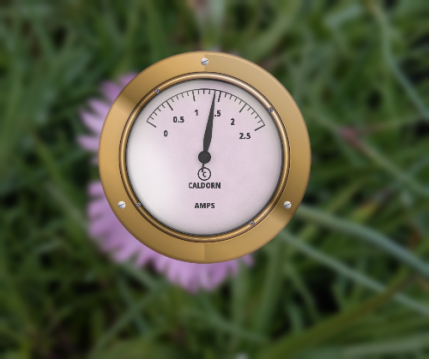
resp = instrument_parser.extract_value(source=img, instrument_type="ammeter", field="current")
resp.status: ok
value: 1.4 A
